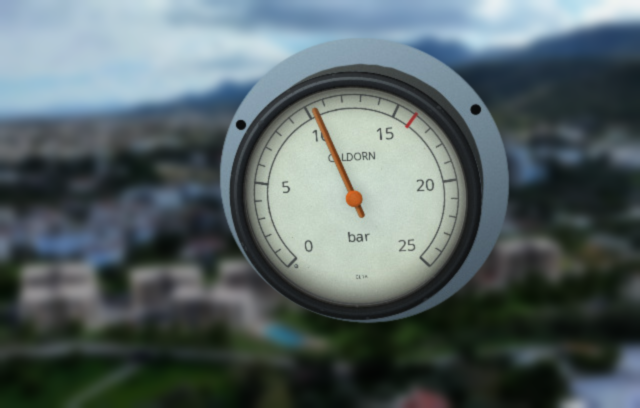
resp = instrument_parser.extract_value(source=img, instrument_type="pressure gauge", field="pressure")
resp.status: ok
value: 10.5 bar
